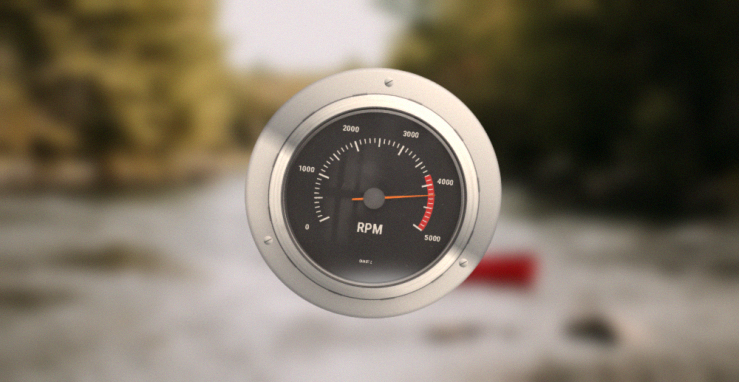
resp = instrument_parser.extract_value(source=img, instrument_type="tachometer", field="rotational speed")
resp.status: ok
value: 4200 rpm
